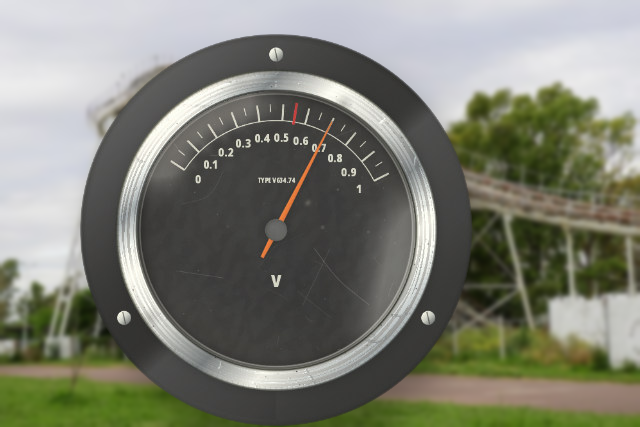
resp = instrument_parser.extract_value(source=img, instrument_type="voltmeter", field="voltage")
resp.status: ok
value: 0.7 V
